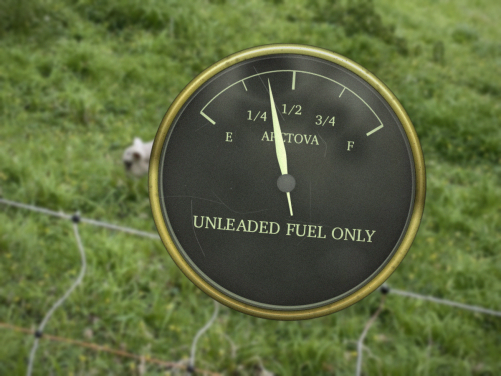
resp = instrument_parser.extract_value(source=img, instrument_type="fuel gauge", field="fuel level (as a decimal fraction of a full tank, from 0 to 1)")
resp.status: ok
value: 0.375
